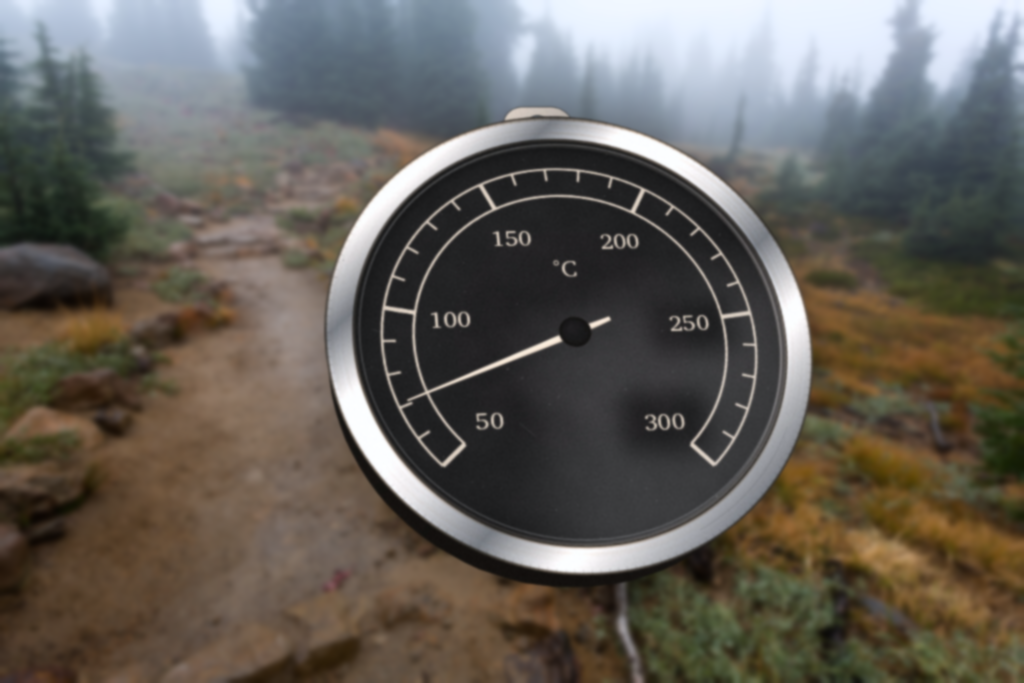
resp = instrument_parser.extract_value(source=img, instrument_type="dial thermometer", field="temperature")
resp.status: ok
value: 70 °C
